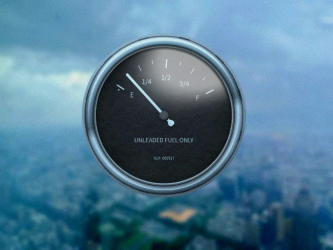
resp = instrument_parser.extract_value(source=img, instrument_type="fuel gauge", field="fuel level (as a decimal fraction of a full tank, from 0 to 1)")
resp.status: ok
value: 0.125
